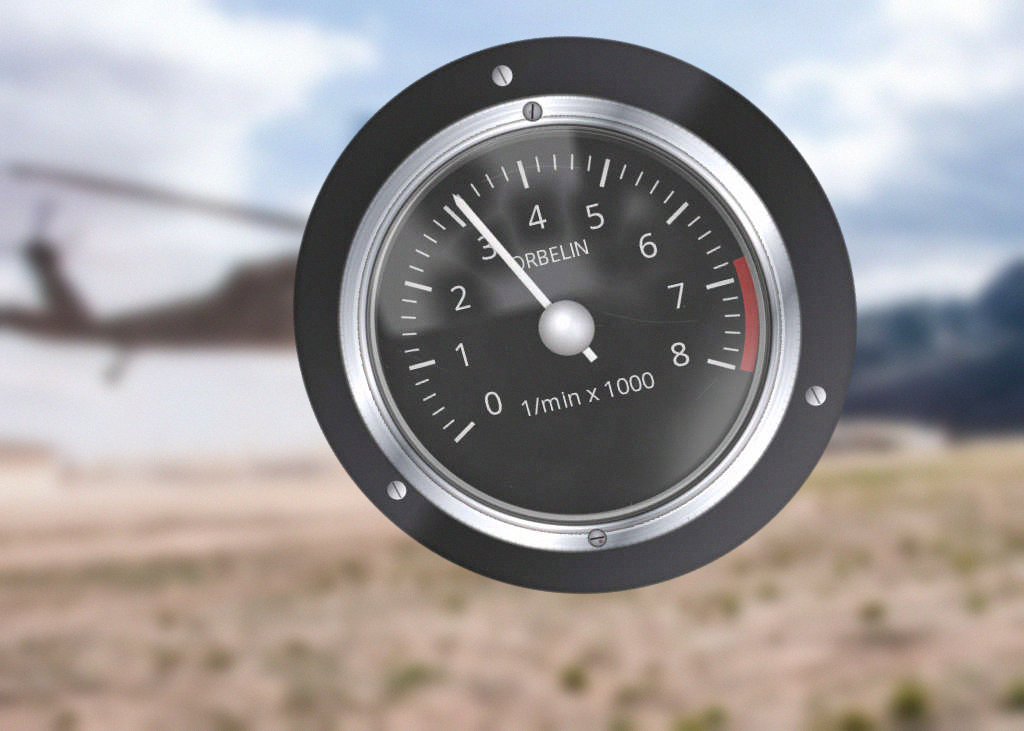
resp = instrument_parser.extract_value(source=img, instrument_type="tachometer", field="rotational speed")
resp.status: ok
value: 3200 rpm
